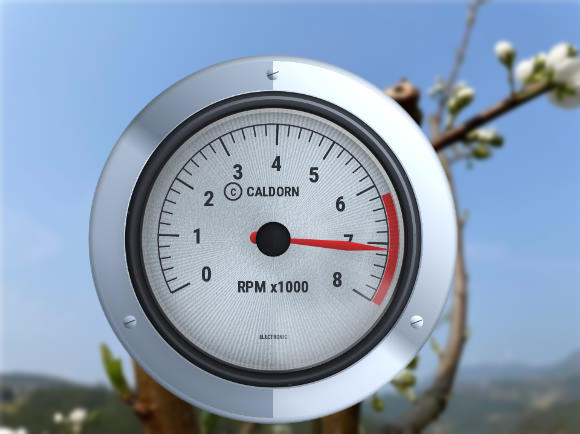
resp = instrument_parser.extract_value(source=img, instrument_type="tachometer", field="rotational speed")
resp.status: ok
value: 7100 rpm
